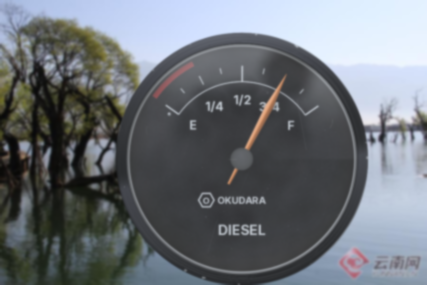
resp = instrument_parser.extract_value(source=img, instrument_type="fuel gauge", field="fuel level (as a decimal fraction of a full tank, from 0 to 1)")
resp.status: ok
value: 0.75
